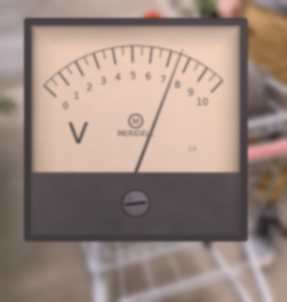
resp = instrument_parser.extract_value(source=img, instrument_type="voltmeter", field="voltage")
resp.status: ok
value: 7.5 V
